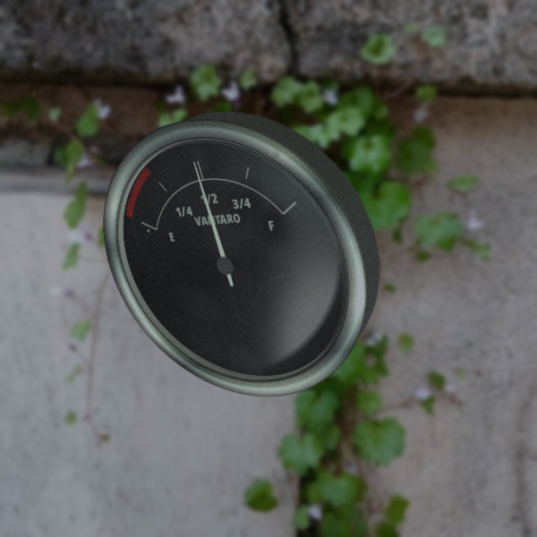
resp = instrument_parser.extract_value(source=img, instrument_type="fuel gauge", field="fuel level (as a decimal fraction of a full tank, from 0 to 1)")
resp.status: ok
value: 0.5
